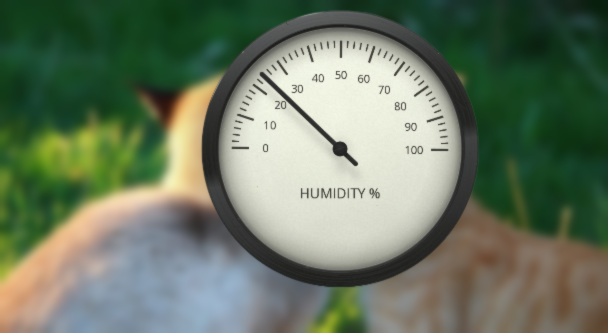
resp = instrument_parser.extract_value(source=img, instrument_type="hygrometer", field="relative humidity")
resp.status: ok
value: 24 %
